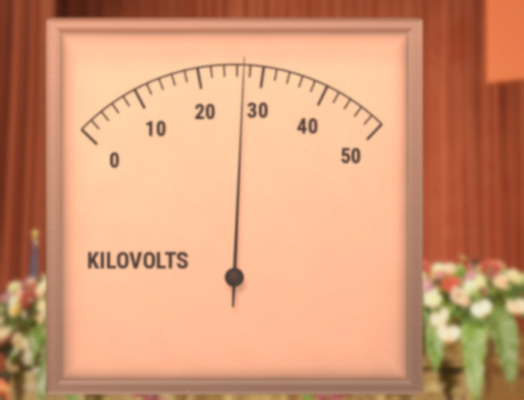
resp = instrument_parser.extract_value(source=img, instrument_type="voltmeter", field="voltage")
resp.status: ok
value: 27 kV
